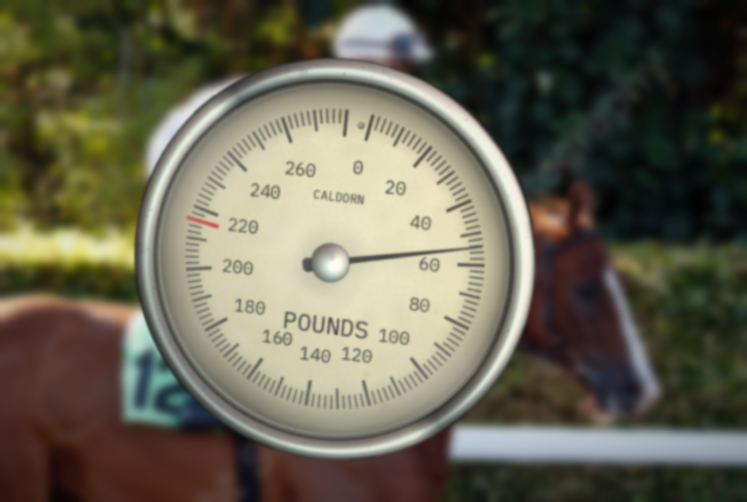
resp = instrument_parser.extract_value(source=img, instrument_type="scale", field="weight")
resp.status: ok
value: 54 lb
